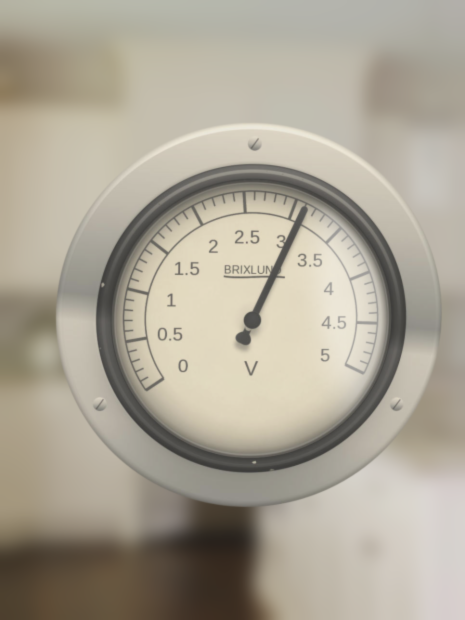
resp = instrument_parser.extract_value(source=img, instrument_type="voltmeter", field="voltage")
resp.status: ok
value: 3.1 V
